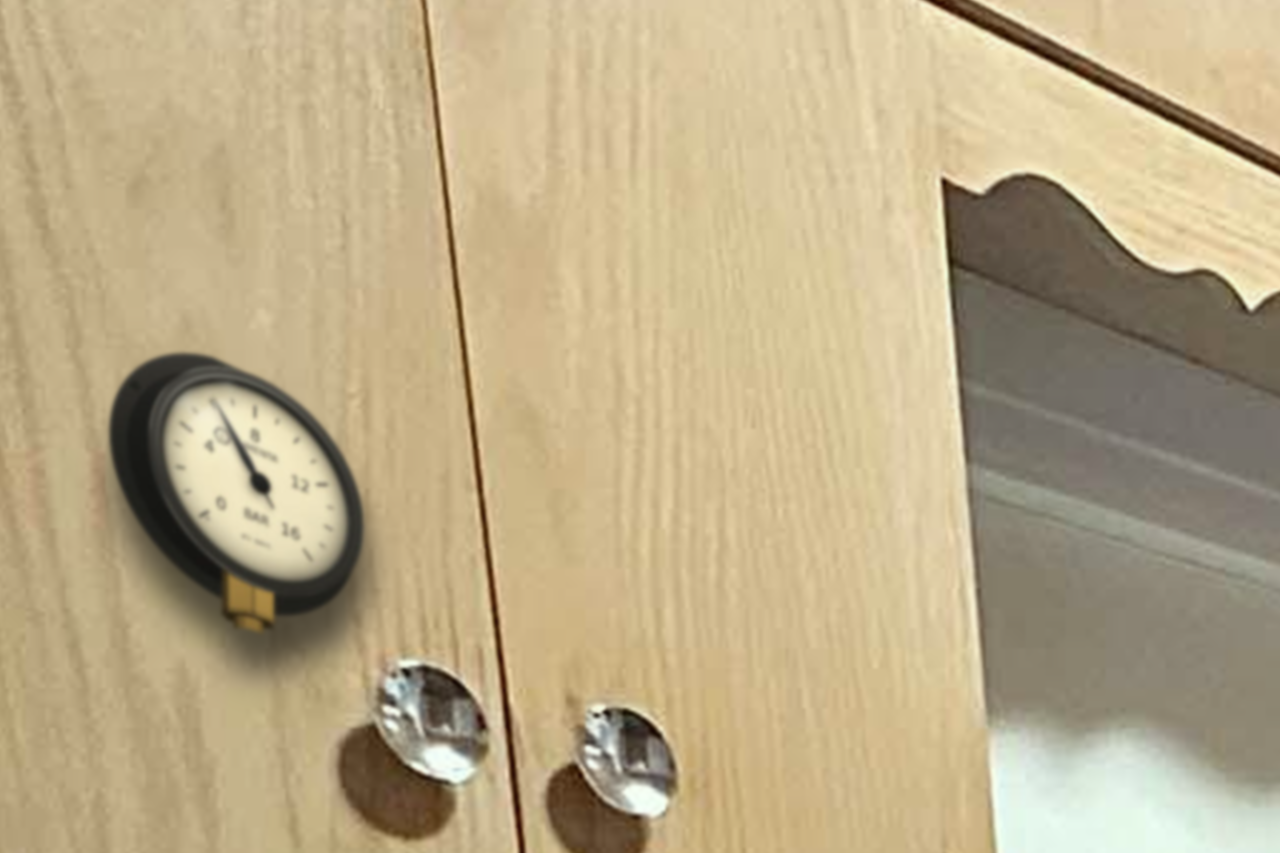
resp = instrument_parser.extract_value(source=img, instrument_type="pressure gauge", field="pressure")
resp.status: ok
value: 6 bar
